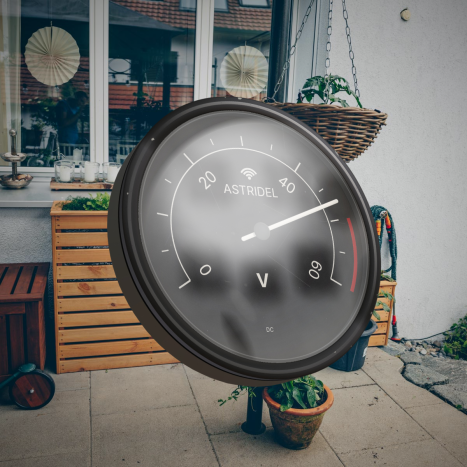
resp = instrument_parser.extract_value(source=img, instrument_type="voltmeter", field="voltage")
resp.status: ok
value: 47.5 V
